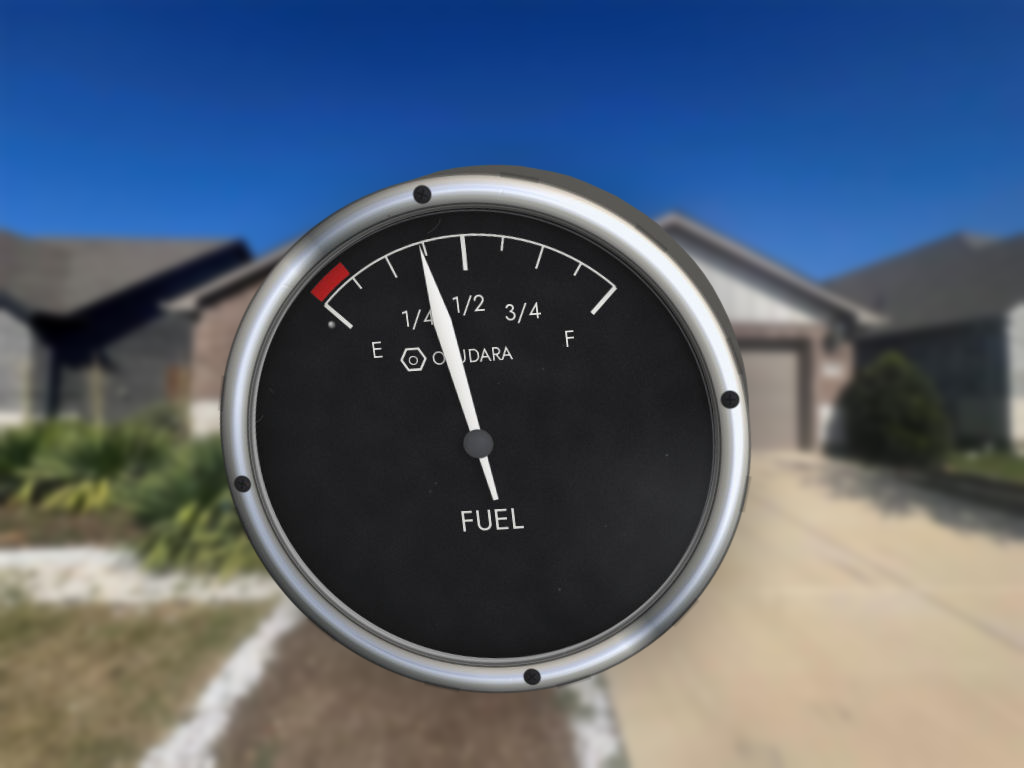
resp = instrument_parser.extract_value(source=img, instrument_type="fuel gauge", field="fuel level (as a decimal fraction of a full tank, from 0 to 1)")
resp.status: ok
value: 0.375
